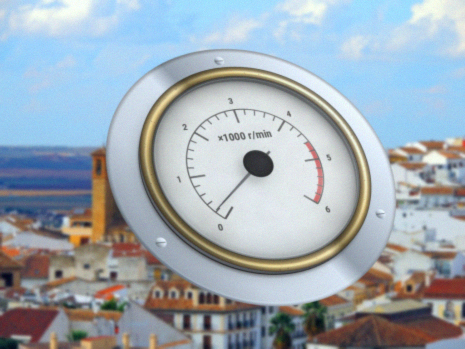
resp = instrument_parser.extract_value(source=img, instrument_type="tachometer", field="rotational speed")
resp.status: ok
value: 200 rpm
